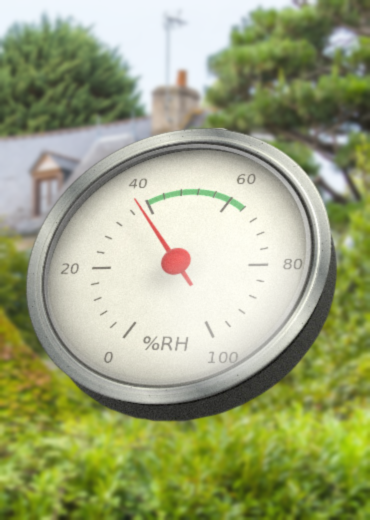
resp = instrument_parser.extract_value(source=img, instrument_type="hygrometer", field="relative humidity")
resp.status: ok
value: 38 %
